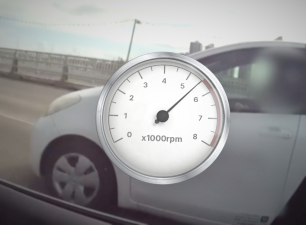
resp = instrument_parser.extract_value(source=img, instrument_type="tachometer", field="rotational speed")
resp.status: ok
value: 5500 rpm
